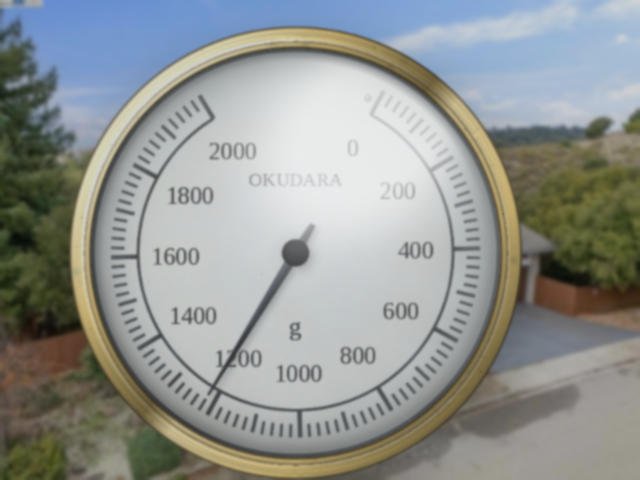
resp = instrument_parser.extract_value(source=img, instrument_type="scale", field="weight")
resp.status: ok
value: 1220 g
